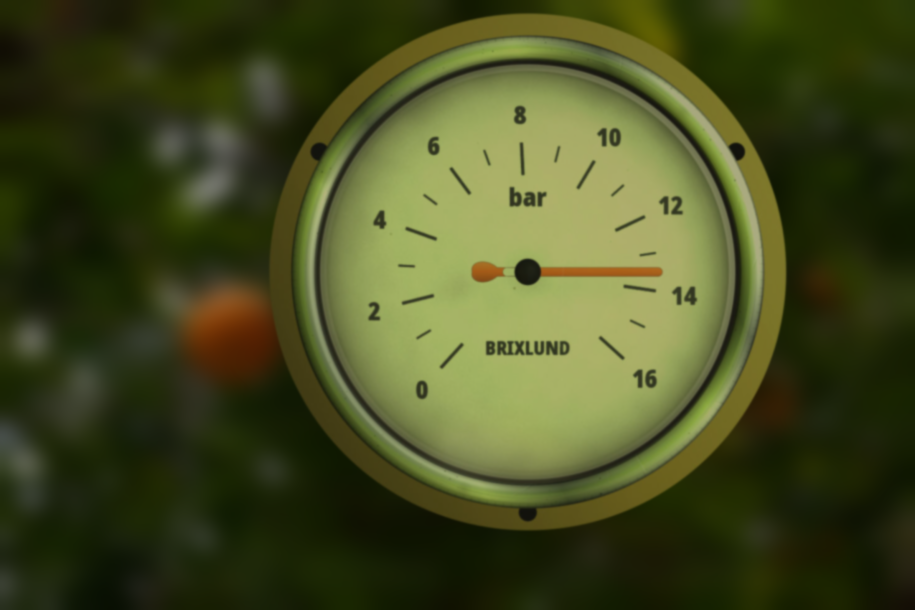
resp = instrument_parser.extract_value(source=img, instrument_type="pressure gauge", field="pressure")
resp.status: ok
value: 13.5 bar
